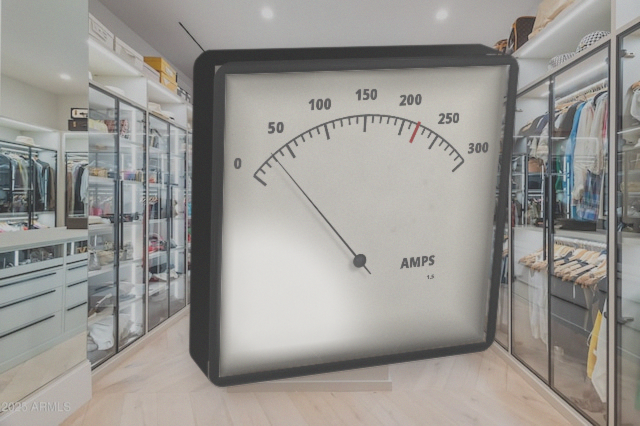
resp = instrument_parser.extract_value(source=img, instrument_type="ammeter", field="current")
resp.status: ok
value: 30 A
